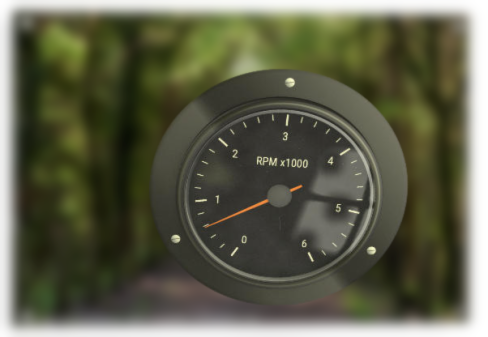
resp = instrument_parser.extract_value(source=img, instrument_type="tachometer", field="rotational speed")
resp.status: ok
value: 600 rpm
